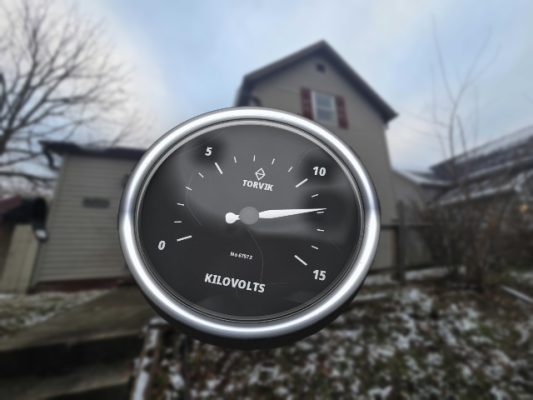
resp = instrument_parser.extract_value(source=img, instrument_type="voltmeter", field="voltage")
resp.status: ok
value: 12 kV
